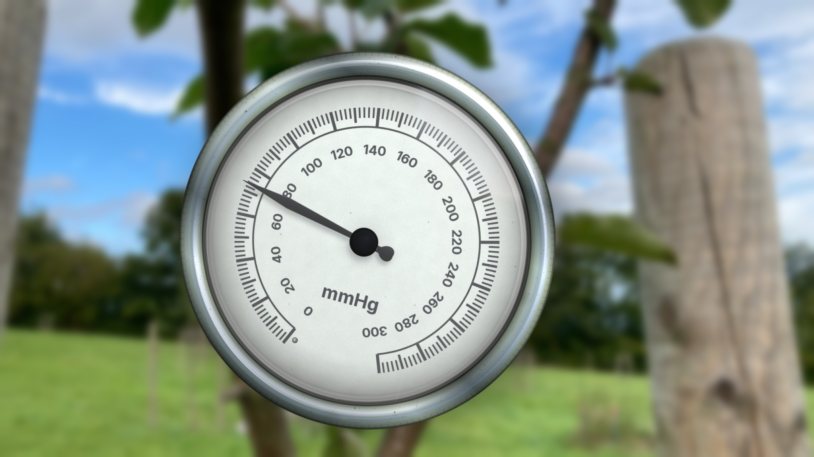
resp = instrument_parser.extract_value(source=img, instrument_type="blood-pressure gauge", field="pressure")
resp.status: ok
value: 74 mmHg
